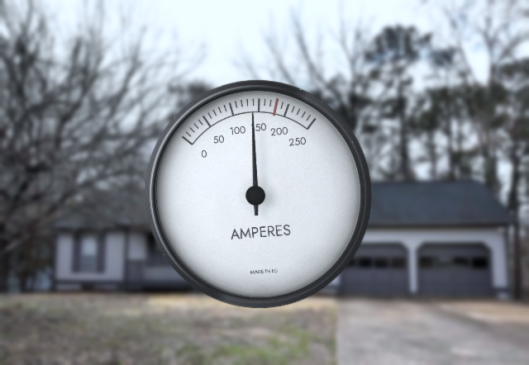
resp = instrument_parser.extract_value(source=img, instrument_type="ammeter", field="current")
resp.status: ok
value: 140 A
